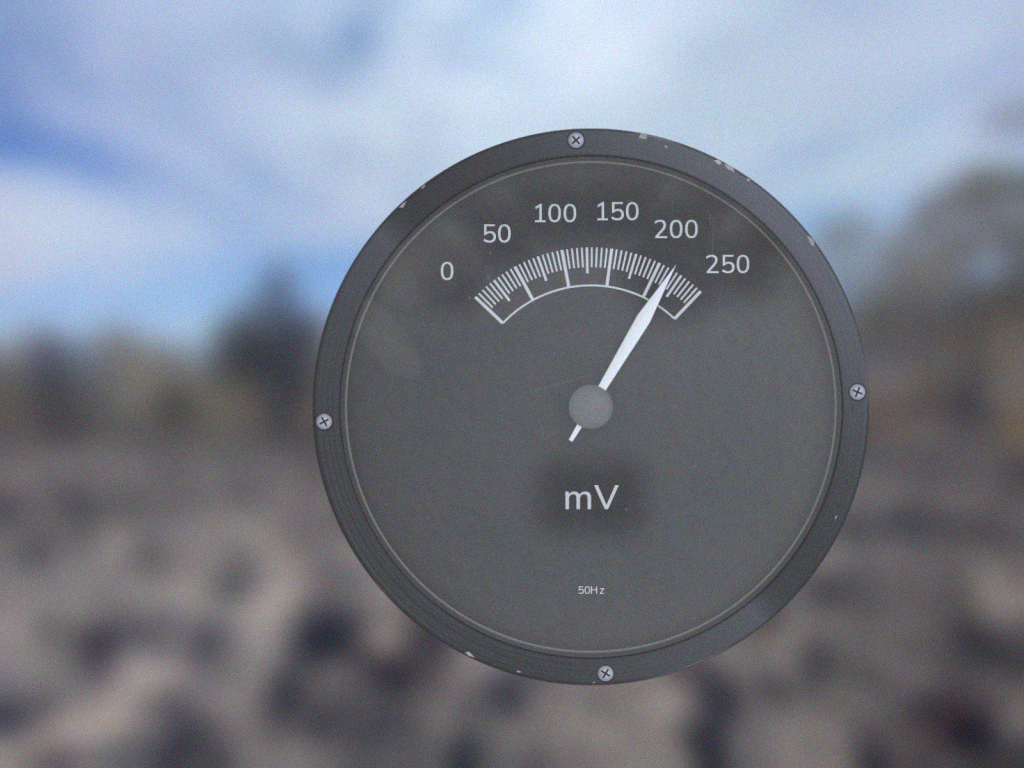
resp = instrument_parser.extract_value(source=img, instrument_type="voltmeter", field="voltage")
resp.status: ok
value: 215 mV
